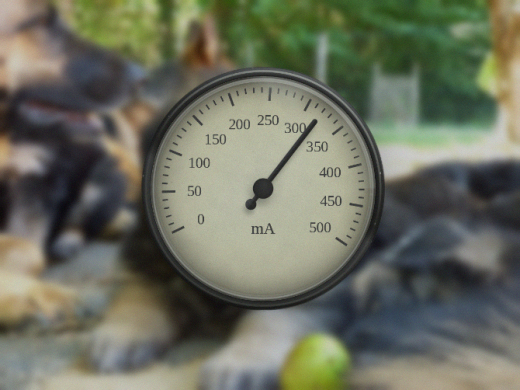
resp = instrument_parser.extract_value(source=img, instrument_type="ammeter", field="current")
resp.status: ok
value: 320 mA
